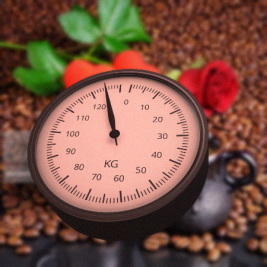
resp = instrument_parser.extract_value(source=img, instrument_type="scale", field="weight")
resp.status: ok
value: 125 kg
